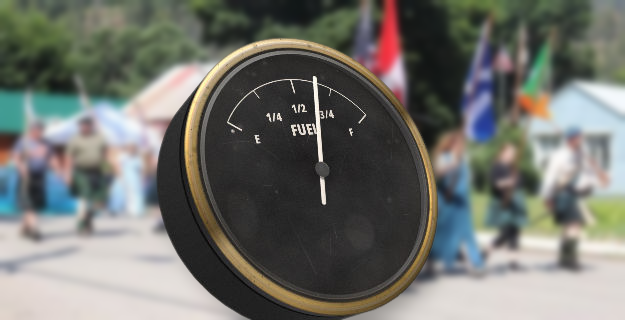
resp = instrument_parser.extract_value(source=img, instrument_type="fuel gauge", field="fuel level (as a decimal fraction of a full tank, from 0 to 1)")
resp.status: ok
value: 0.625
